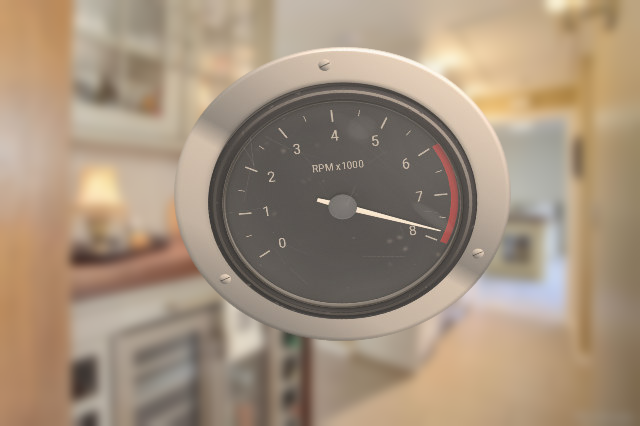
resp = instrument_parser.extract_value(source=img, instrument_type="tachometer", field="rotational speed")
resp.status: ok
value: 7750 rpm
